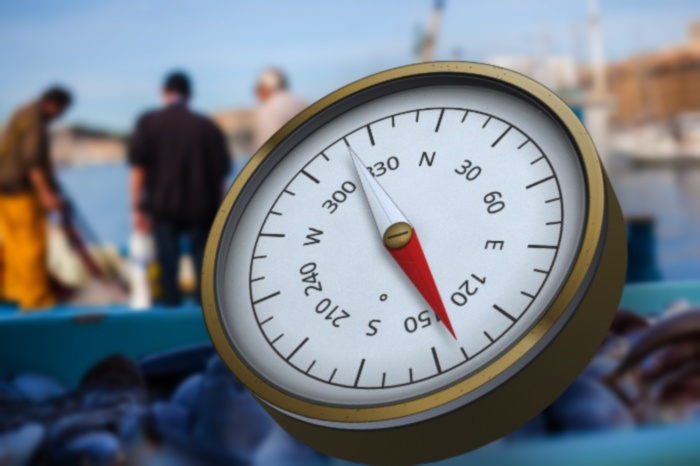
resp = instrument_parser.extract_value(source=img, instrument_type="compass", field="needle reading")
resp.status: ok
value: 140 °
